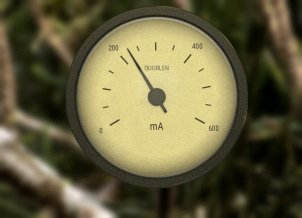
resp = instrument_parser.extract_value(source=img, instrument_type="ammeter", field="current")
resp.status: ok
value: 225 mA
